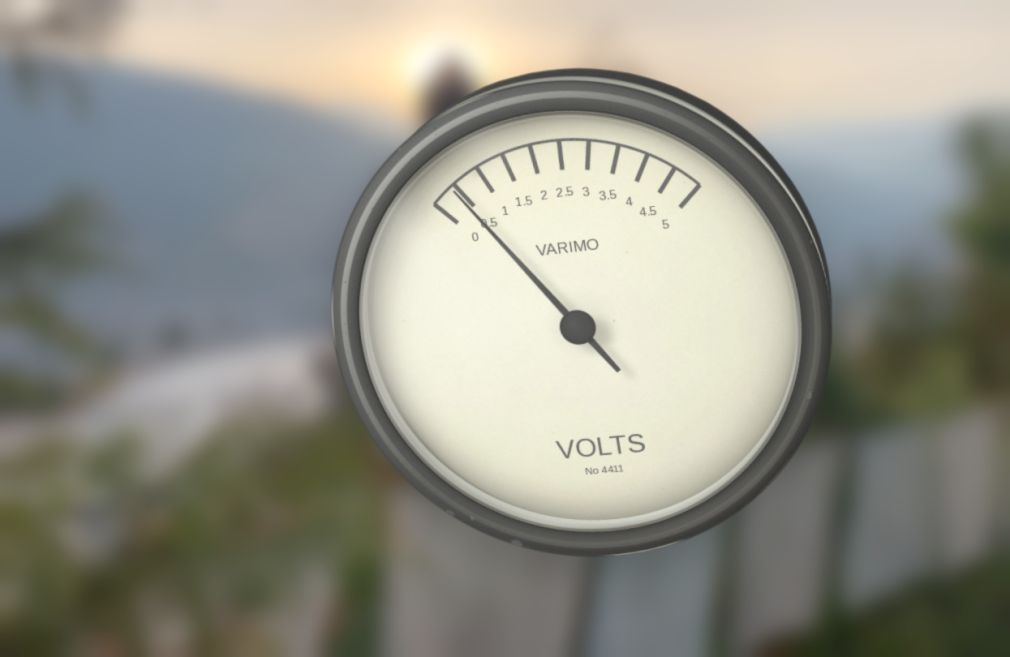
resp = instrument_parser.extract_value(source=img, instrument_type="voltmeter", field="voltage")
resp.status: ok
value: 0.5 V
